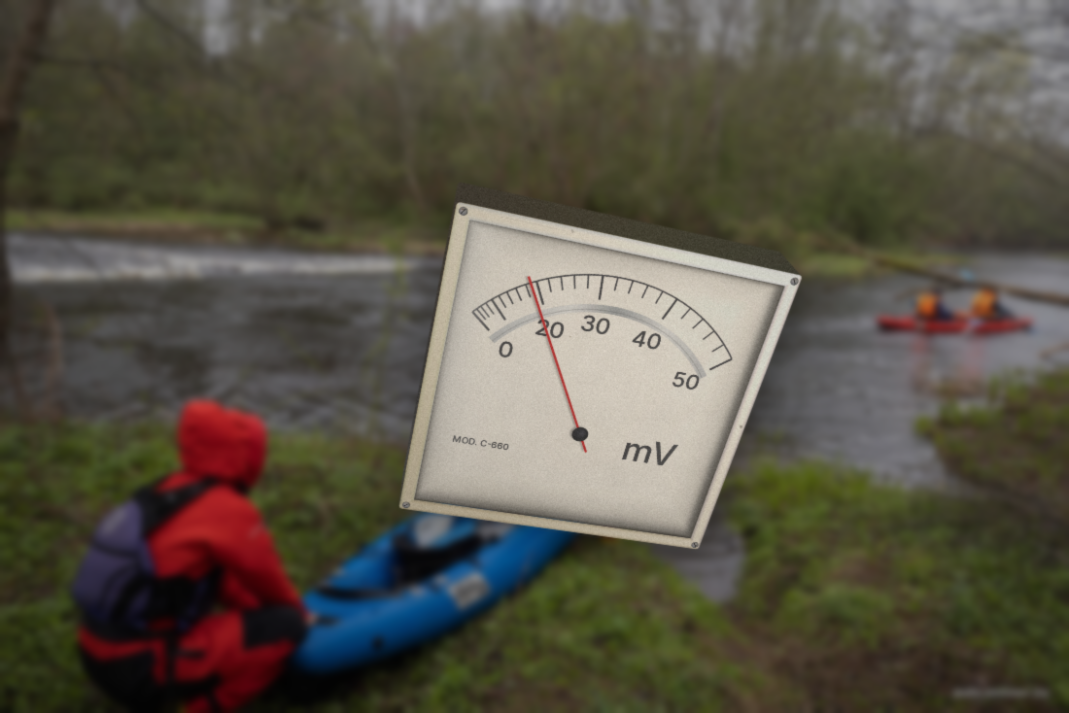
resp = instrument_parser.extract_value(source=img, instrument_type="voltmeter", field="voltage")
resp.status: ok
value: 19 mV
